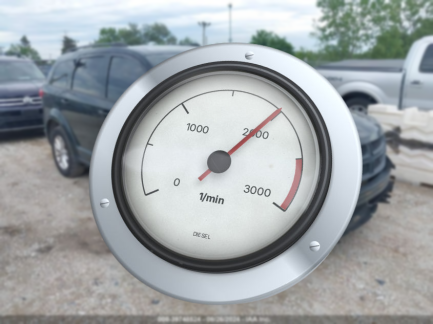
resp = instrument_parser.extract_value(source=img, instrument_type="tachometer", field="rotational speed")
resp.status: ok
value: 2000 rpm
